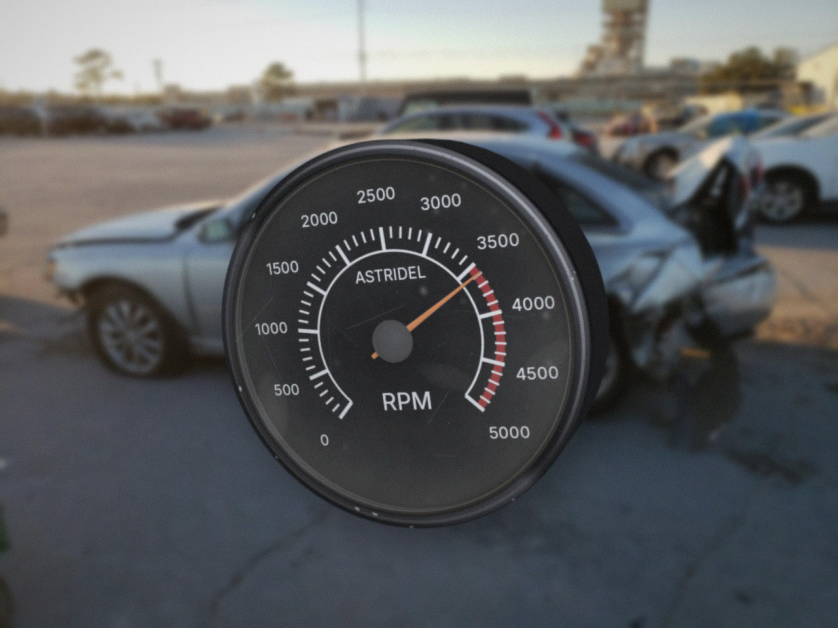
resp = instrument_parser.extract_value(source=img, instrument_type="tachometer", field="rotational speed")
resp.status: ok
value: 3600 rpm
